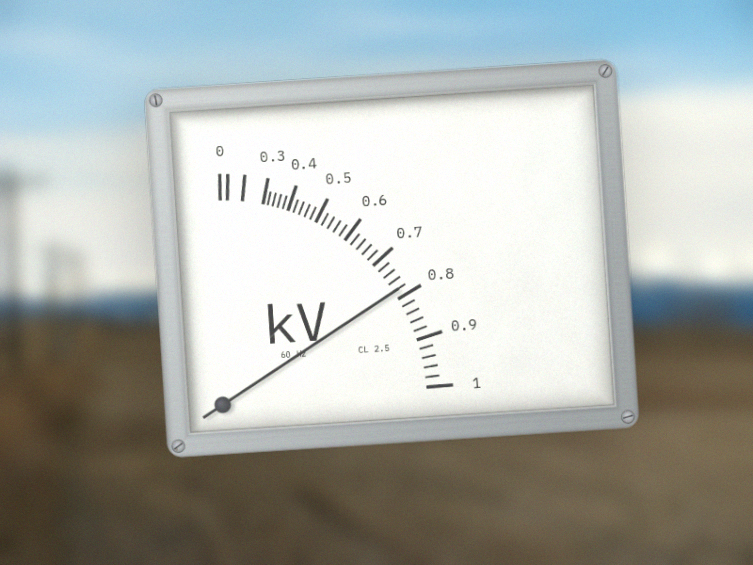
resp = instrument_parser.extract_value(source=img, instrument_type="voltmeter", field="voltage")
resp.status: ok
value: 0.78 kV
